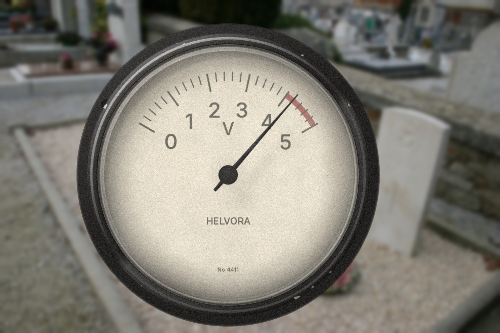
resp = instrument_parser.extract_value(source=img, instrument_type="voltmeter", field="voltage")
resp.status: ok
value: 4.2 V
